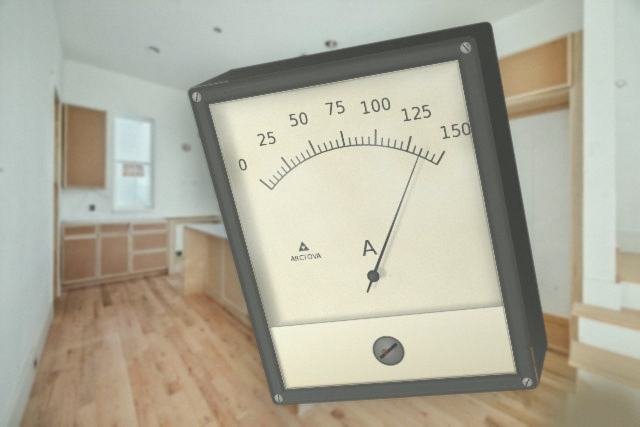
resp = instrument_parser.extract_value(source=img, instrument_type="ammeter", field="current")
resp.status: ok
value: 135 A
